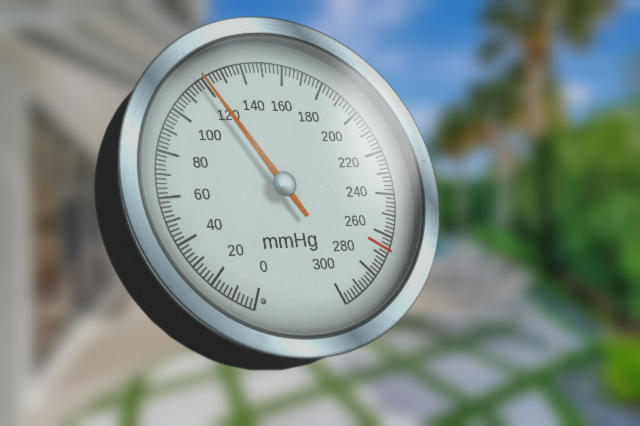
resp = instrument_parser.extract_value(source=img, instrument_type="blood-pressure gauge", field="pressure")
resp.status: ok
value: 120 mmHg
